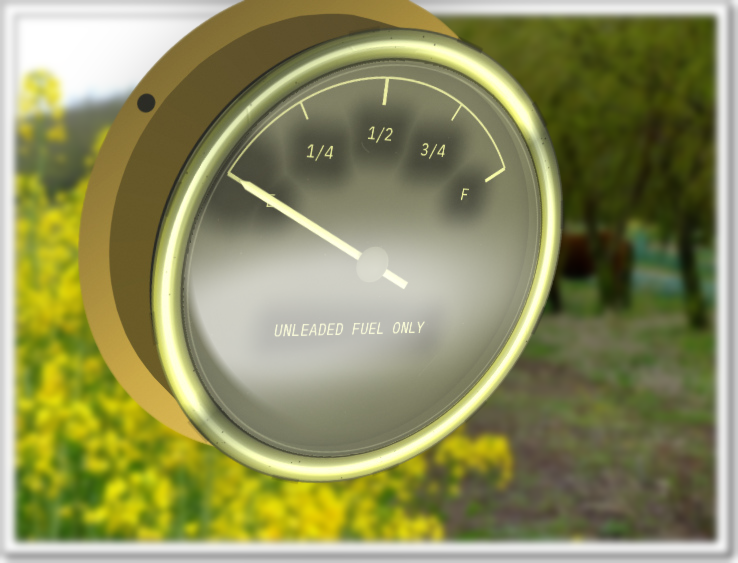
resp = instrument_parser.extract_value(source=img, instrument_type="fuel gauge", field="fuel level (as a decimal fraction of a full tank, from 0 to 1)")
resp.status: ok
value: 0
